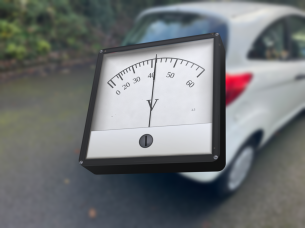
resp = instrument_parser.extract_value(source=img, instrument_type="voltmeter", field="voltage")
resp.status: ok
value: 42 V
